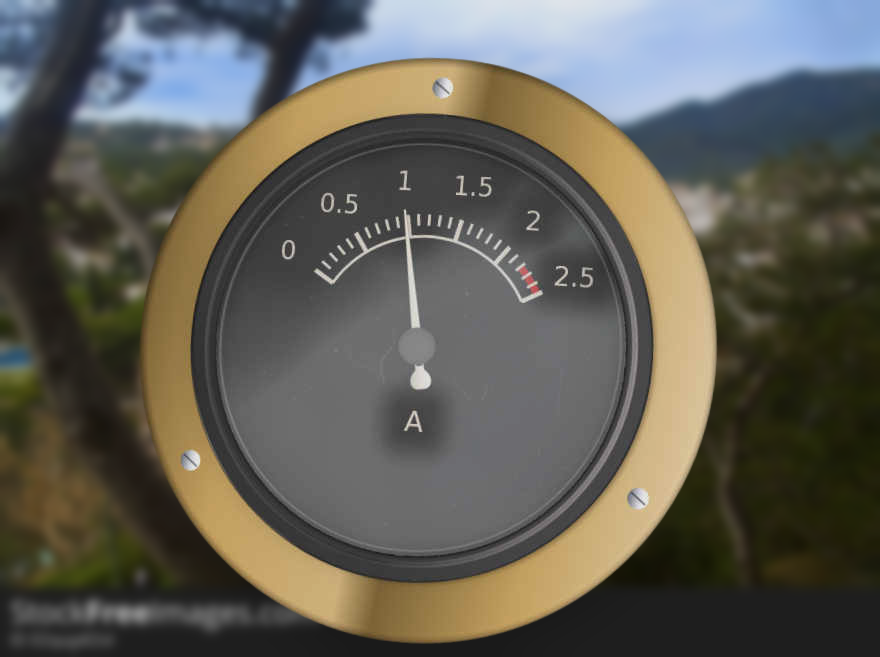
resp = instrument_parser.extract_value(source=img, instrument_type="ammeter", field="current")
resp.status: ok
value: 1 A
